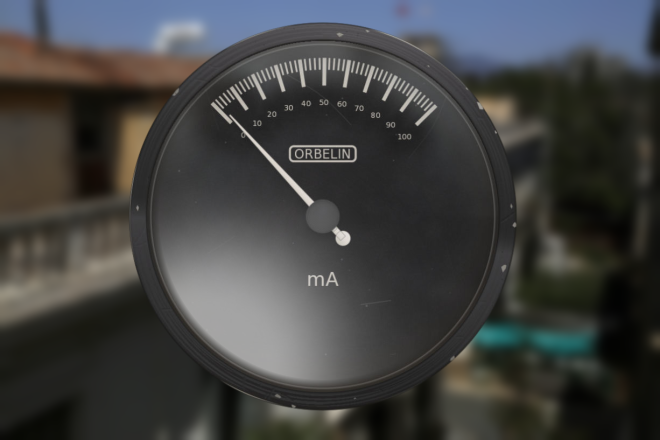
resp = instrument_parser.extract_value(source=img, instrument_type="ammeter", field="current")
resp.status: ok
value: 2 mA
